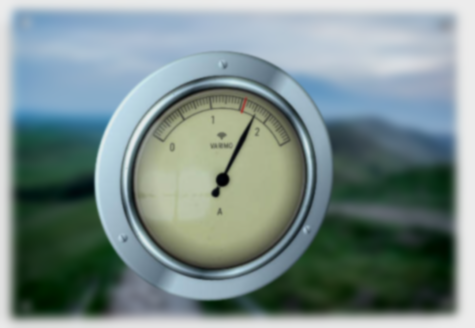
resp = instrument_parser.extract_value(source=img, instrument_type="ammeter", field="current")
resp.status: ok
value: 1.75 A
